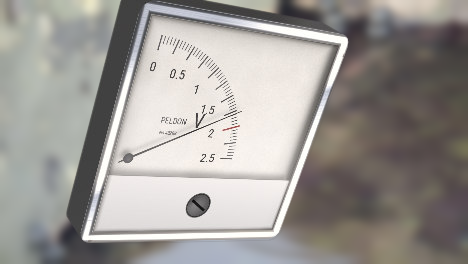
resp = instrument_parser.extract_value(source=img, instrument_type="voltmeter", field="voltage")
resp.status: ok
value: 1.75 V
